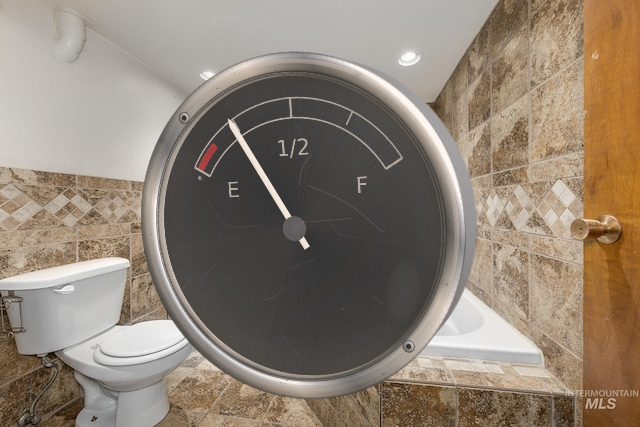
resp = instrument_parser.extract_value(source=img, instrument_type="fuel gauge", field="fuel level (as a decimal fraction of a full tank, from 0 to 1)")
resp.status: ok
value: 0.25
